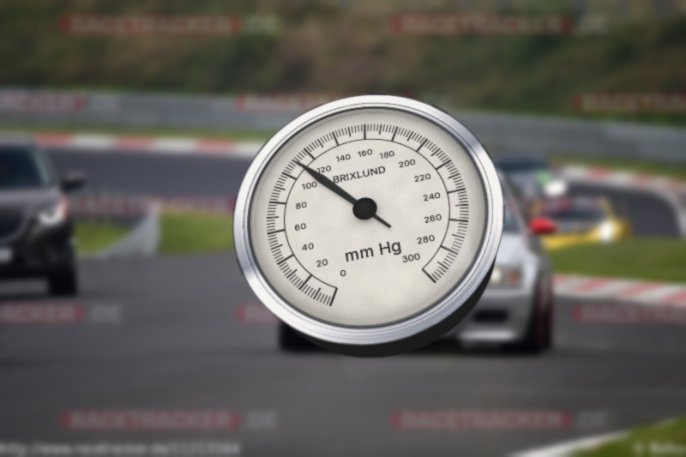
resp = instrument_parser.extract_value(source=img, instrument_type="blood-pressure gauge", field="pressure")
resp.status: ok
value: 110 mmHg
